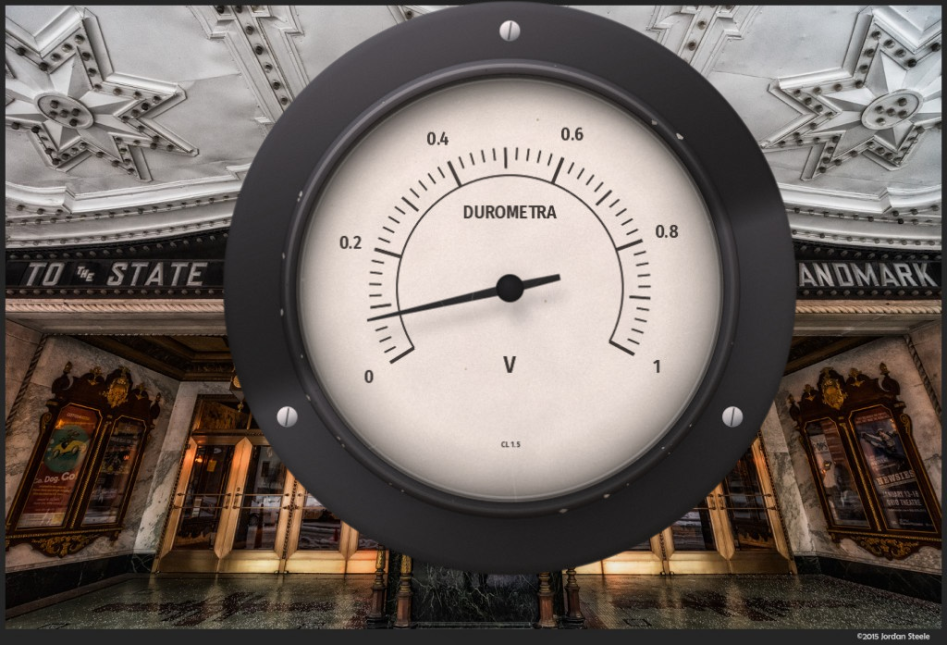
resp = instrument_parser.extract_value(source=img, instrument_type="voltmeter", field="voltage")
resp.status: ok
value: 0.08 V
